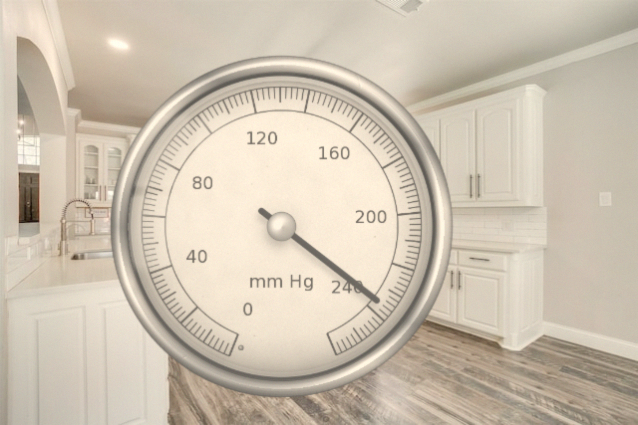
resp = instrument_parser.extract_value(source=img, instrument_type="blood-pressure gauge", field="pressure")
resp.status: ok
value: 236 mmHg
